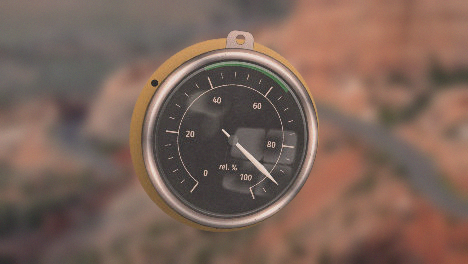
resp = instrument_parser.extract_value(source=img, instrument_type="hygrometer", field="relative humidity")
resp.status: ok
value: 92 %
